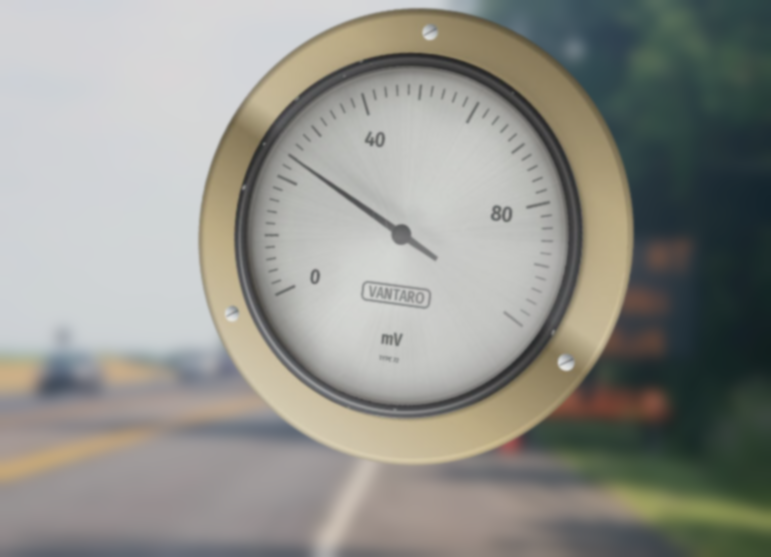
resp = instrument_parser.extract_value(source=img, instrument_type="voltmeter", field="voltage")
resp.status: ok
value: 24 mV
